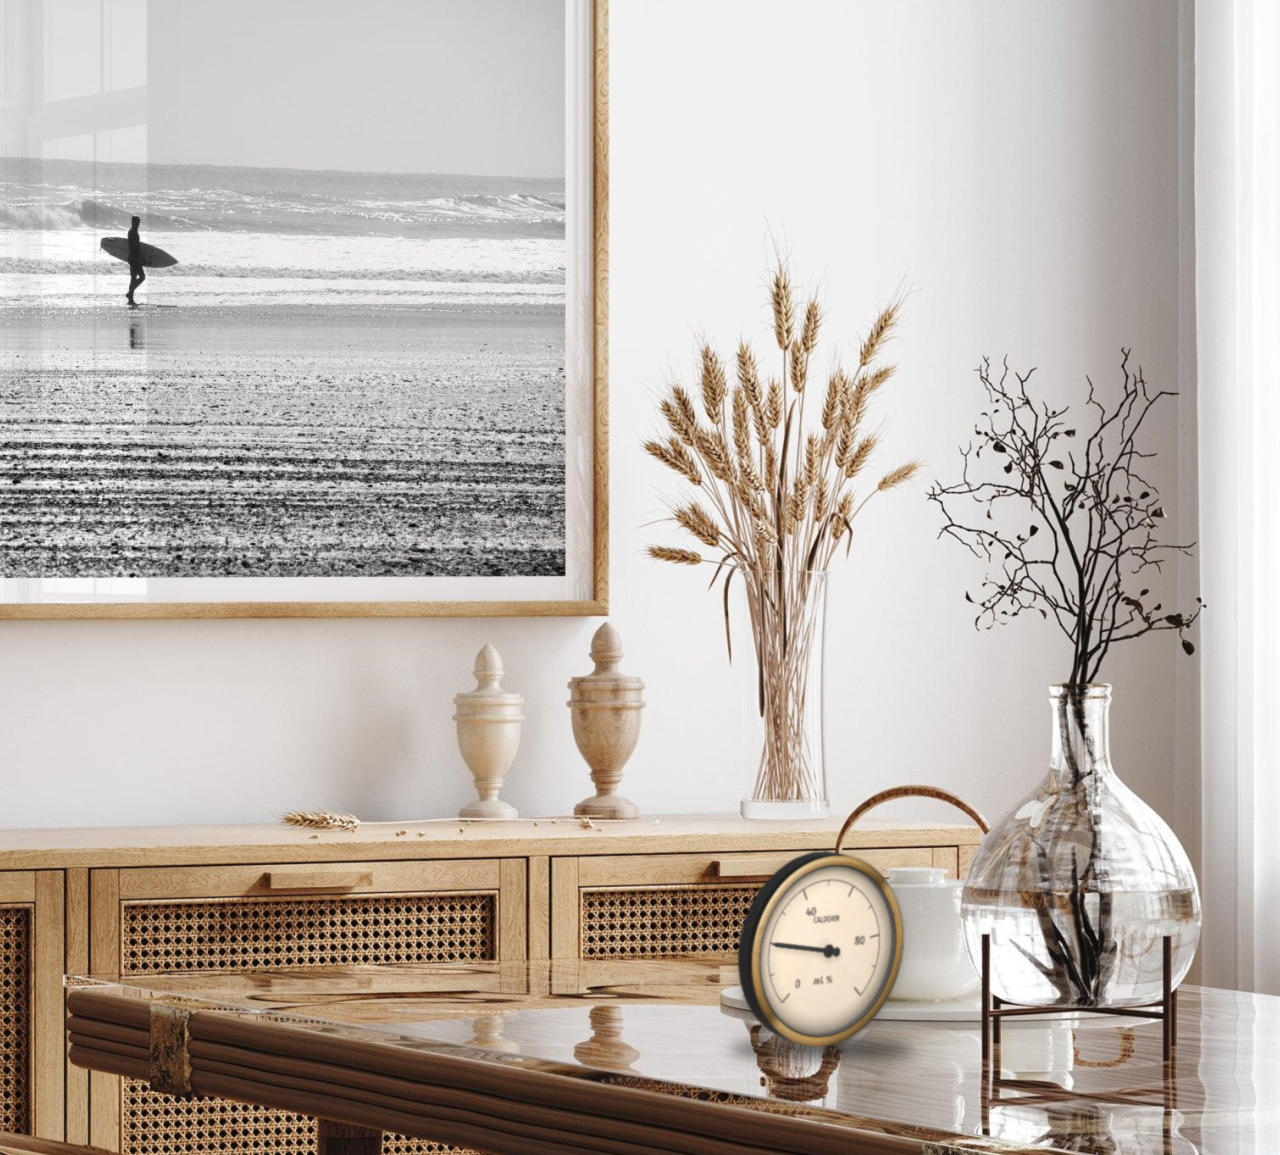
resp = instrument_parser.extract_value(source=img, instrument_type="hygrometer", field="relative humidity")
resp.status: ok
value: 20 %
